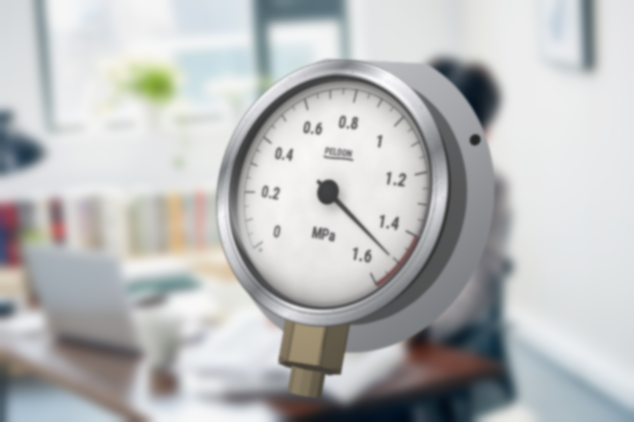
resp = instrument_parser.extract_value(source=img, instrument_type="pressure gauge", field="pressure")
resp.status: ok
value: 1.5 MPa
